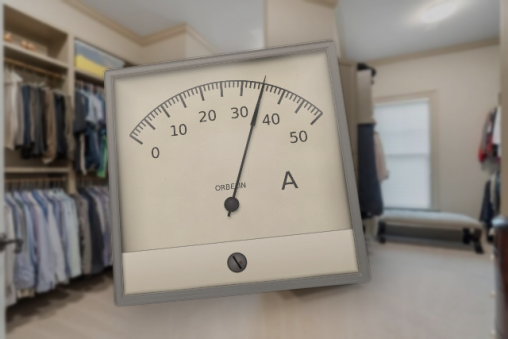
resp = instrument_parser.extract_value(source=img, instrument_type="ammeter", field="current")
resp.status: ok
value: 35 A
